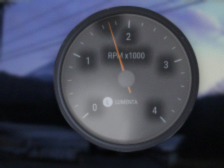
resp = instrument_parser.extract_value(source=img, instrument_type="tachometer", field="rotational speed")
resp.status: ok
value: 1700 rpm
